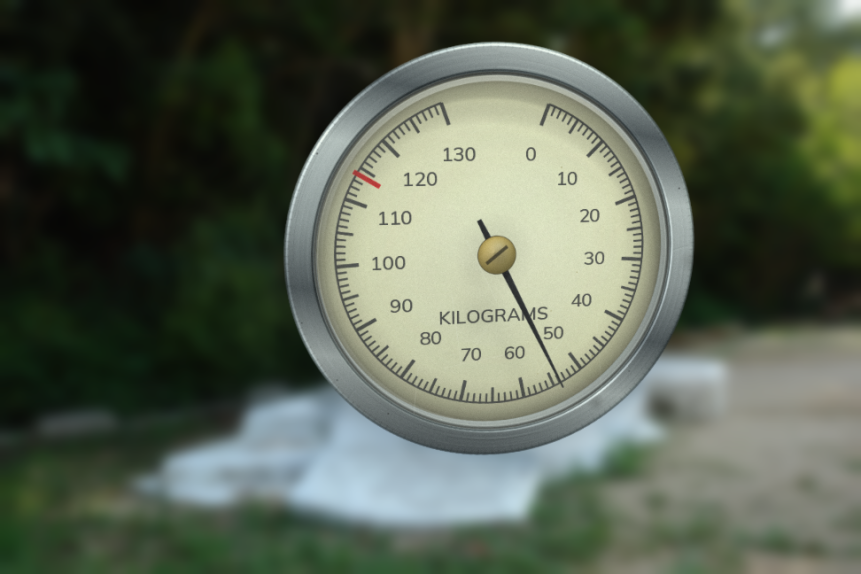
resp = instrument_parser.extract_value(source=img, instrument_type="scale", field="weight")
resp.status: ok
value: 54 kg
